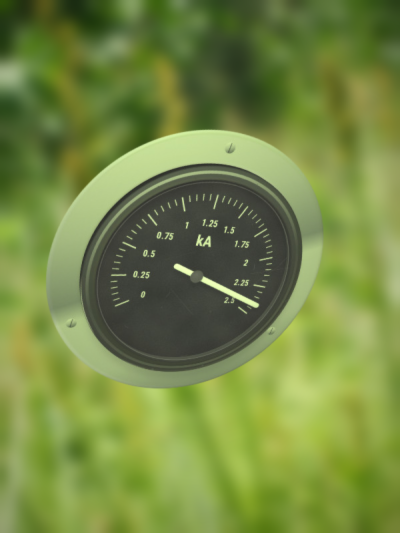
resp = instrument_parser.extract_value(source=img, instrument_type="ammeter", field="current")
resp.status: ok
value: 2.4 kA
